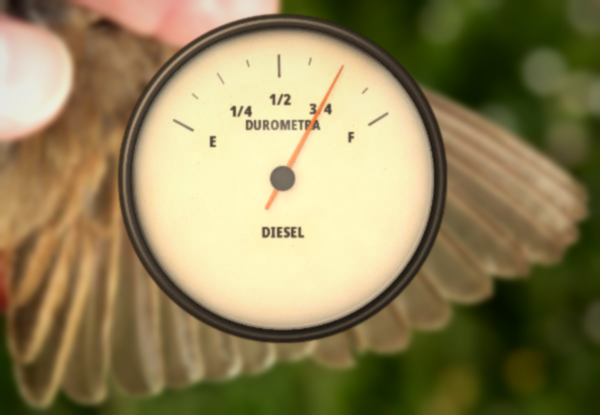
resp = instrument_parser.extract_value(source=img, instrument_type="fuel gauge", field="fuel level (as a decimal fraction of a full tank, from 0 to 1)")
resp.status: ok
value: 0.75
